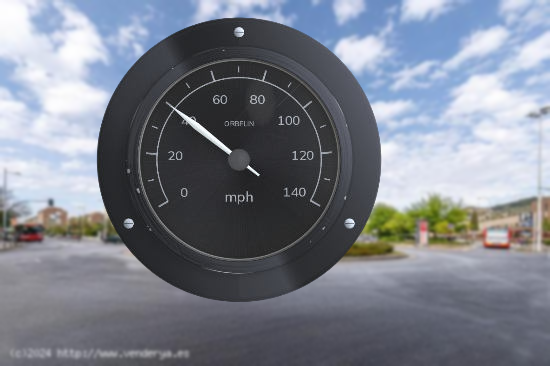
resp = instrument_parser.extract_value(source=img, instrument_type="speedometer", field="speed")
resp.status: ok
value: 40 mph
